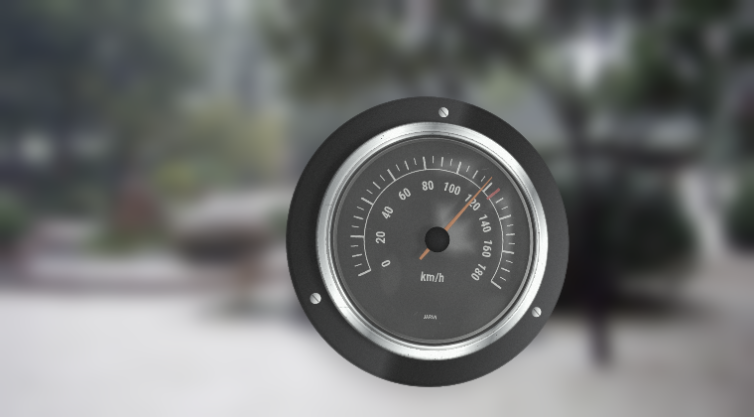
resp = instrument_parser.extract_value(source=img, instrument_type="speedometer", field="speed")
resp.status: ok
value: 117.5 km/h
